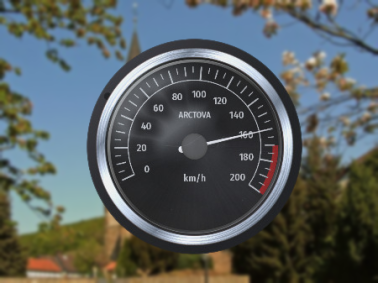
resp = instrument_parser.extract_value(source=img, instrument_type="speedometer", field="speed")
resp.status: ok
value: 160 km/h
